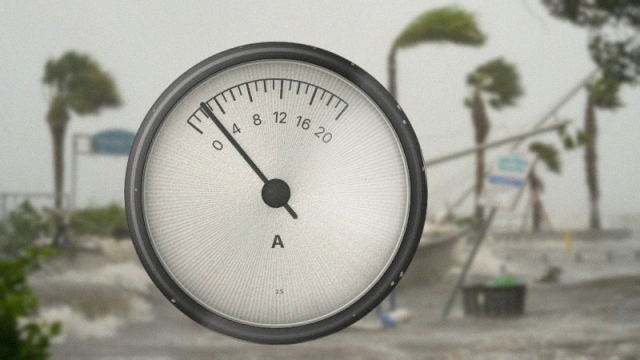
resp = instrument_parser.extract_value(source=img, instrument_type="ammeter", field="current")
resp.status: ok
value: 2.5 A
